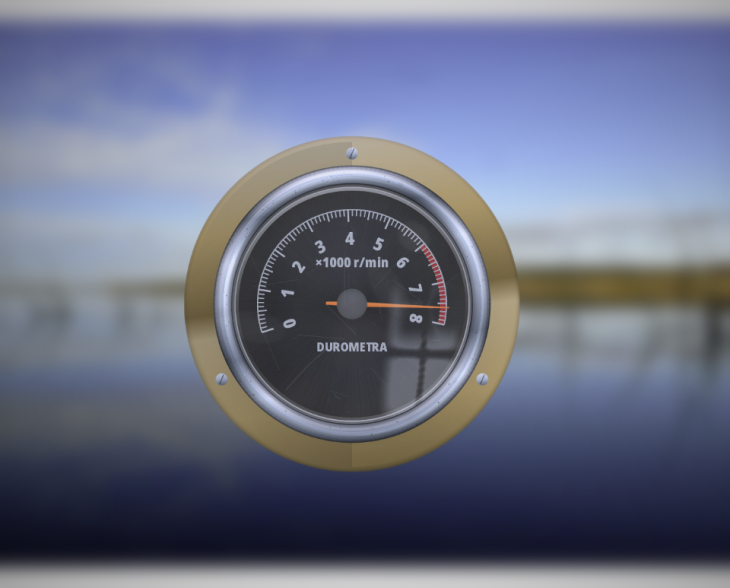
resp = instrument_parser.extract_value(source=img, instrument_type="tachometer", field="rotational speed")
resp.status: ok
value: 7600 rpm
